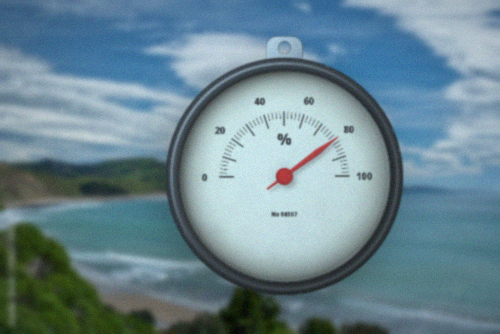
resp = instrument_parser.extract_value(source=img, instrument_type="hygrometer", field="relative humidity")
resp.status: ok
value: 80 %
